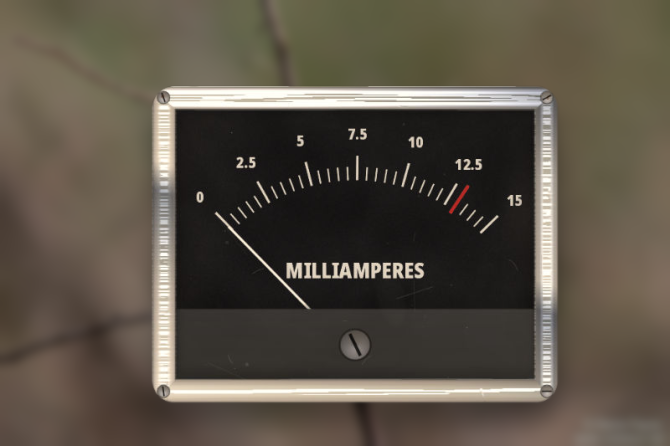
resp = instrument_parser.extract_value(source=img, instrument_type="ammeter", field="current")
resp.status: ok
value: 0 mA
